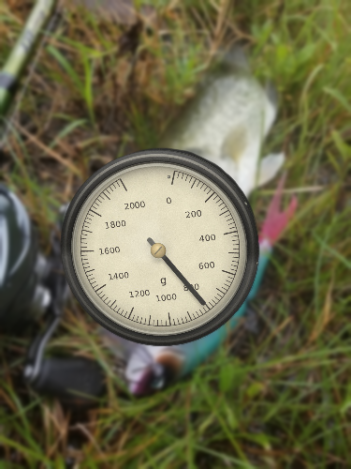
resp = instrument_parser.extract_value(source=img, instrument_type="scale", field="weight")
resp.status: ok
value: 800 g
